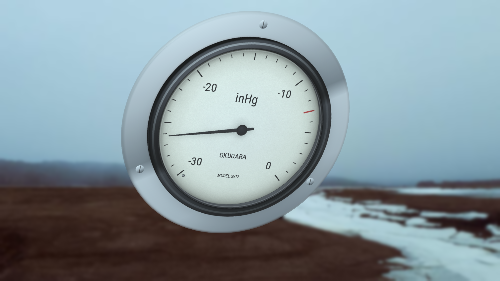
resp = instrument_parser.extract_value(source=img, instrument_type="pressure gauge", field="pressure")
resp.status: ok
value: -26 inHg
